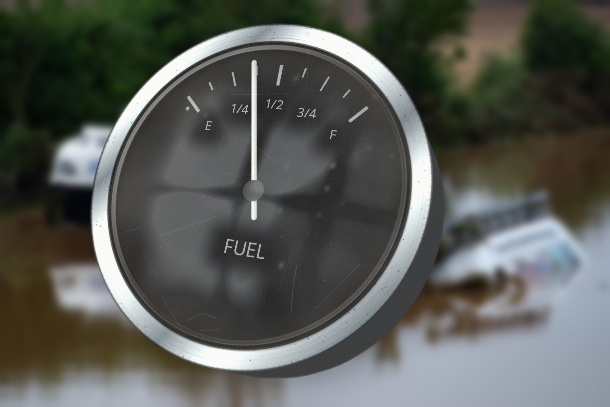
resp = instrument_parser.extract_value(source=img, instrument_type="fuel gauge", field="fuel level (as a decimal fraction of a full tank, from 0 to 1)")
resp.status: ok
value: 0.375
